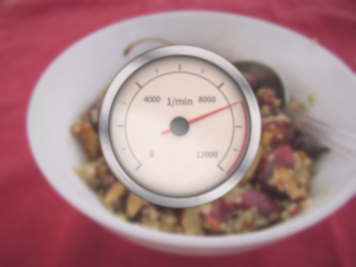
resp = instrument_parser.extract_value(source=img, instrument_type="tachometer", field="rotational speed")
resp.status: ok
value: 9000 rpm
